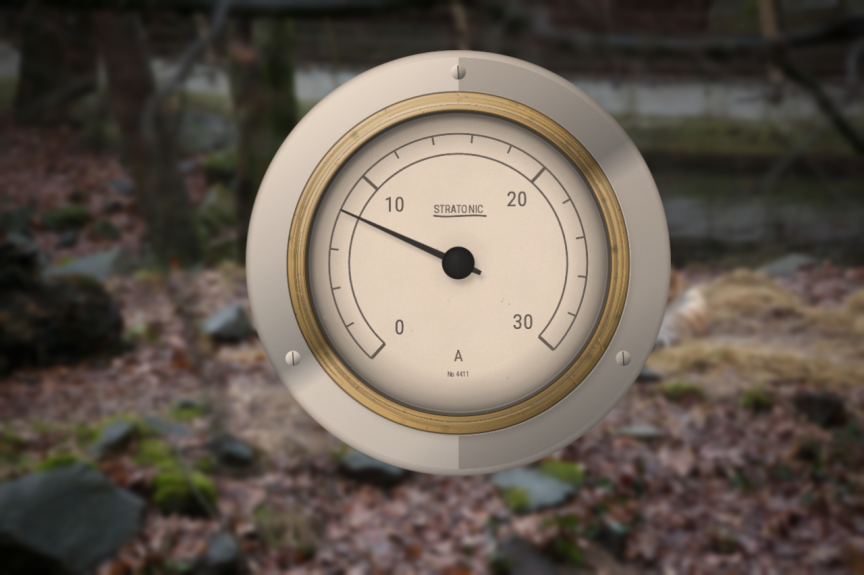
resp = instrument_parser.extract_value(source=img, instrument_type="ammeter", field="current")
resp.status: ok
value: 8 A
